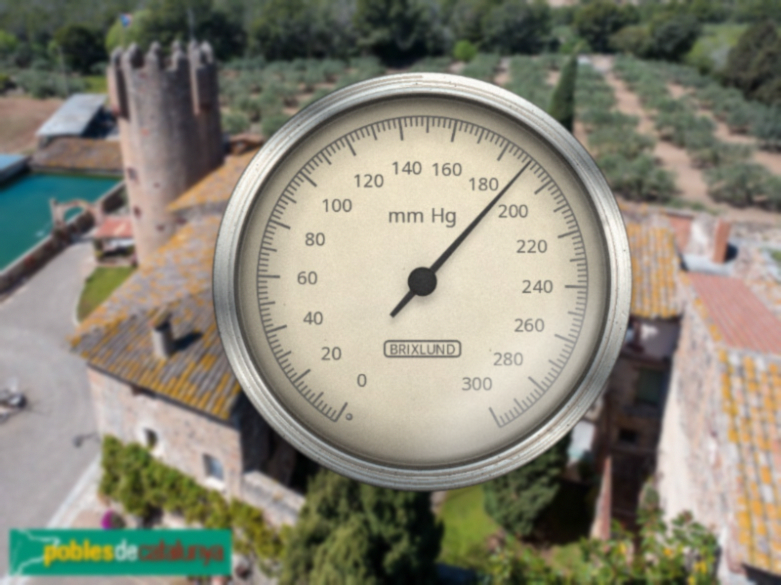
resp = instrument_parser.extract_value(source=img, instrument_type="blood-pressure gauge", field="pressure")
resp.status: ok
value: 190 mmHg
